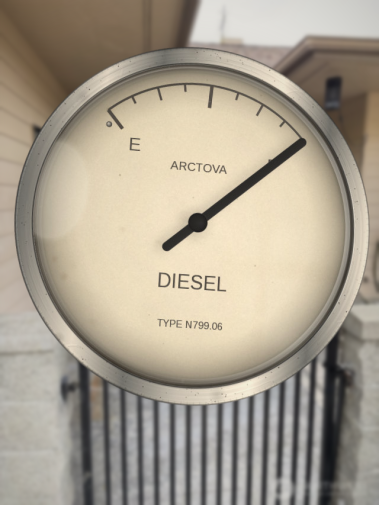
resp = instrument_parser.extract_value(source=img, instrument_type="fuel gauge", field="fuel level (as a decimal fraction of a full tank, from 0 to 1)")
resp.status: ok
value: 1
